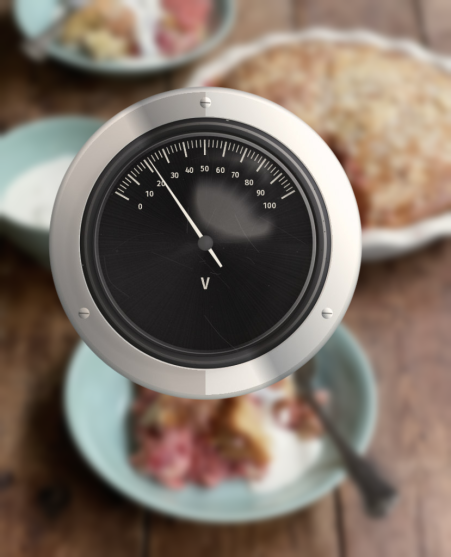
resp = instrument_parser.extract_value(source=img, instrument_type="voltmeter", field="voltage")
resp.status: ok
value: 22 V
